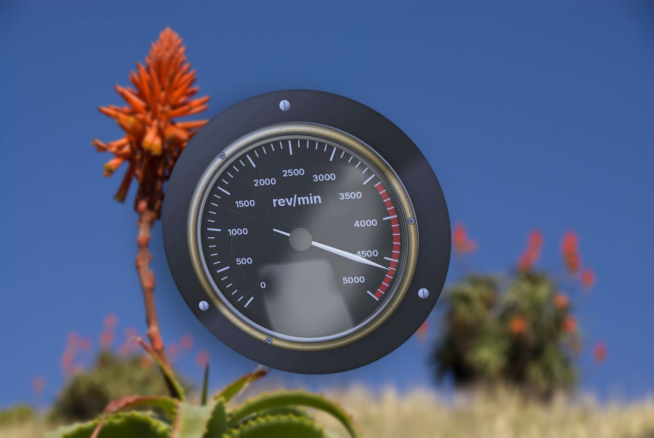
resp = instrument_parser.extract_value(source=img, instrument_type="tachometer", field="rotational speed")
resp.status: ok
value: 4600 rpm
